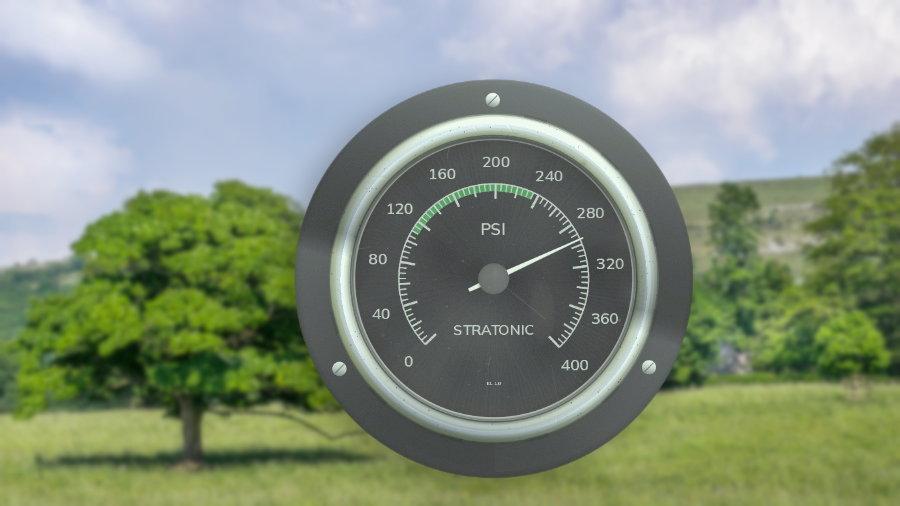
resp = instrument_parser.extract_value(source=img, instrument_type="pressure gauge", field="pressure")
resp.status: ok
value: 295 psi
